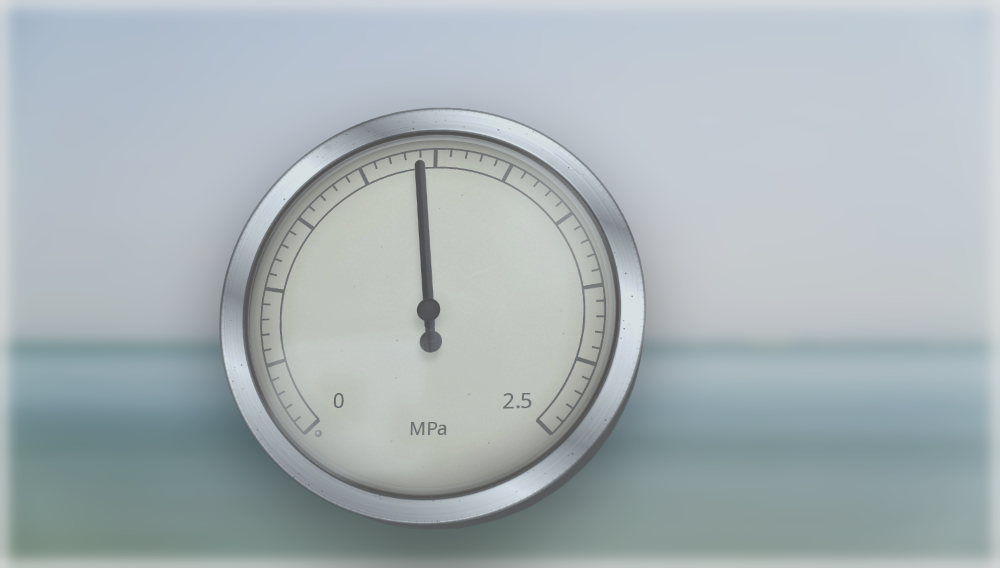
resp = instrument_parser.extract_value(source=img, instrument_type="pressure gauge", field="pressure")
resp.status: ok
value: 1.2 MPa
